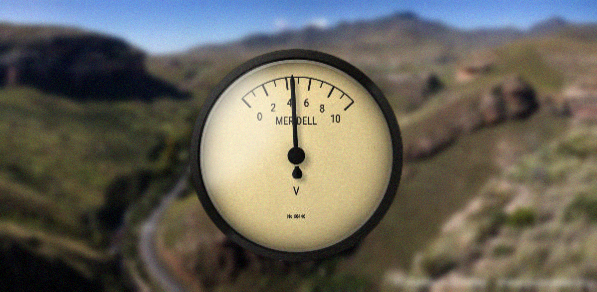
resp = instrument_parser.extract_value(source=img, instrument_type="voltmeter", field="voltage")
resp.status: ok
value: 4.5 V
